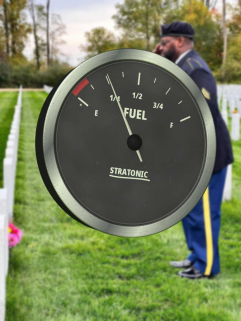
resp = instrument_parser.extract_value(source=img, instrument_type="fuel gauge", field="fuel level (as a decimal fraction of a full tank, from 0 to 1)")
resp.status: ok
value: 0.25
